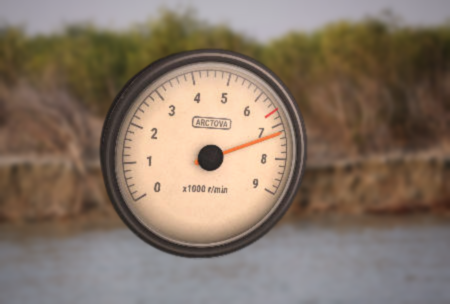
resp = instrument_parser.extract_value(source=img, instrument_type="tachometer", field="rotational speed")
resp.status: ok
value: 7200 rpm
